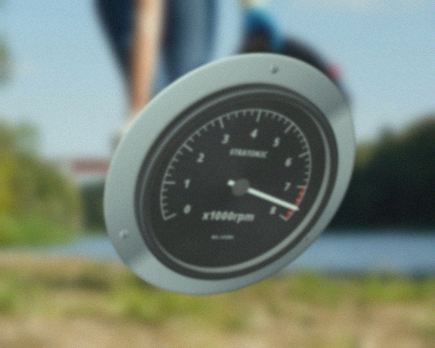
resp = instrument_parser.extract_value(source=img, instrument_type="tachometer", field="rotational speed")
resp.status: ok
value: 7600 rpm
